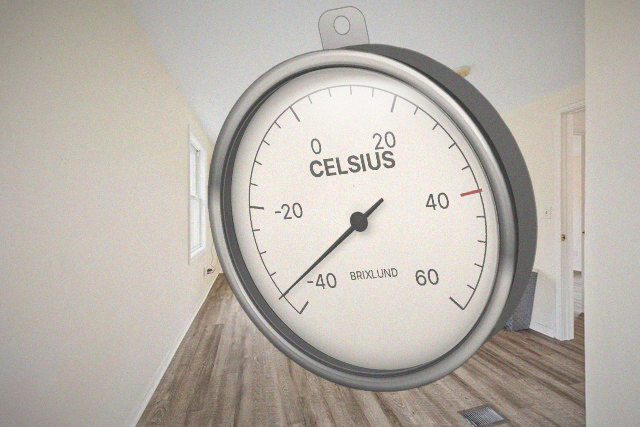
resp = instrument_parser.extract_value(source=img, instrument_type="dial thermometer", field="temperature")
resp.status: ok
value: -36 °C
